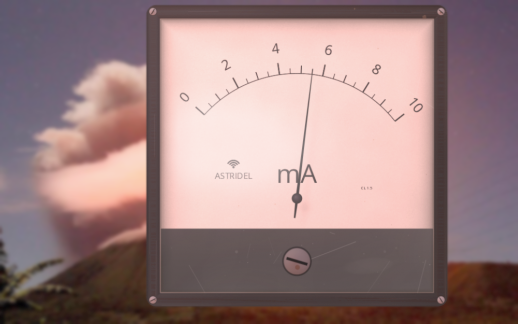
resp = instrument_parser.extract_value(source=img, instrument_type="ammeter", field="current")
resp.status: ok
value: 5.5 mA
